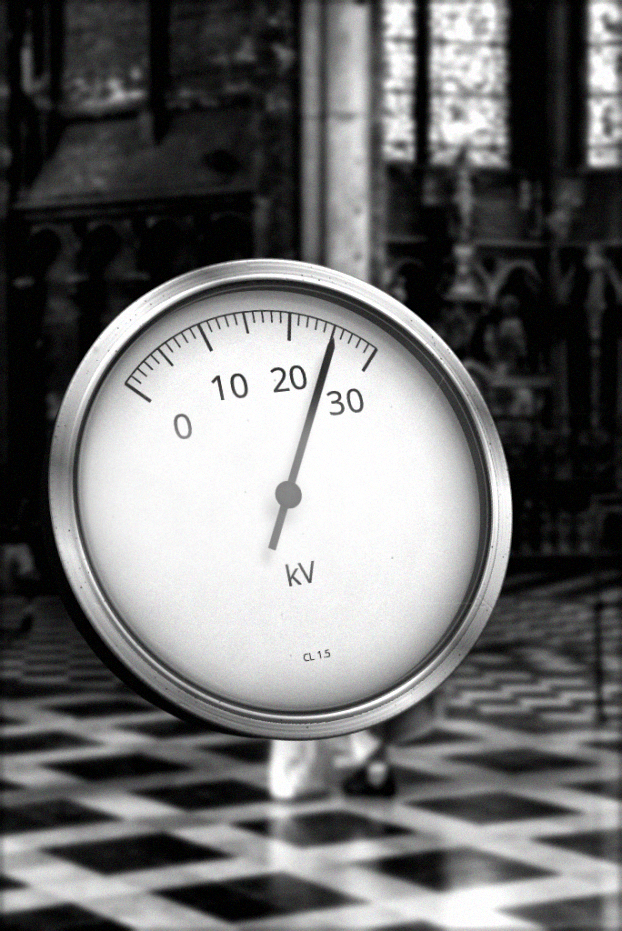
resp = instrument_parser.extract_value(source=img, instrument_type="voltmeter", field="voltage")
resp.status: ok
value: 25 kV
